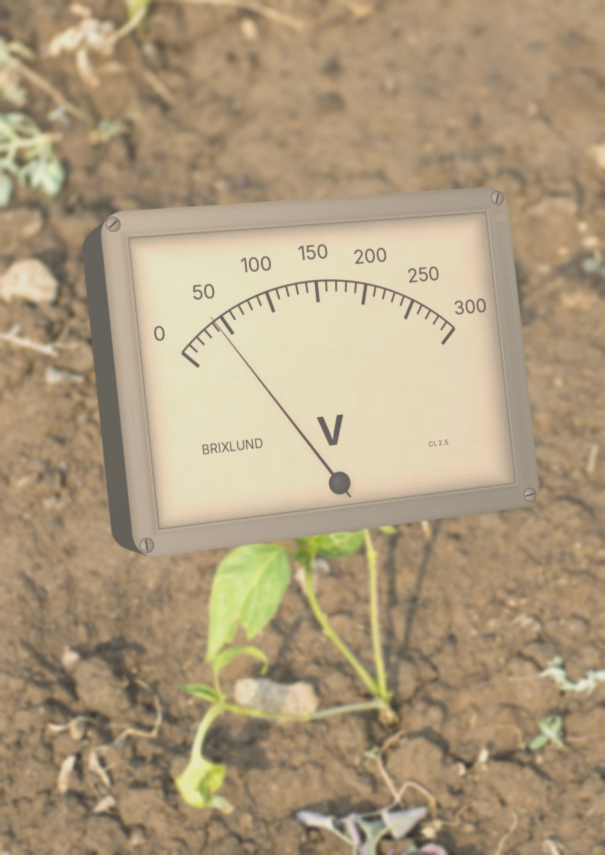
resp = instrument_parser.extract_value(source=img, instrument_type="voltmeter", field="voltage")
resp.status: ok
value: 40 V
